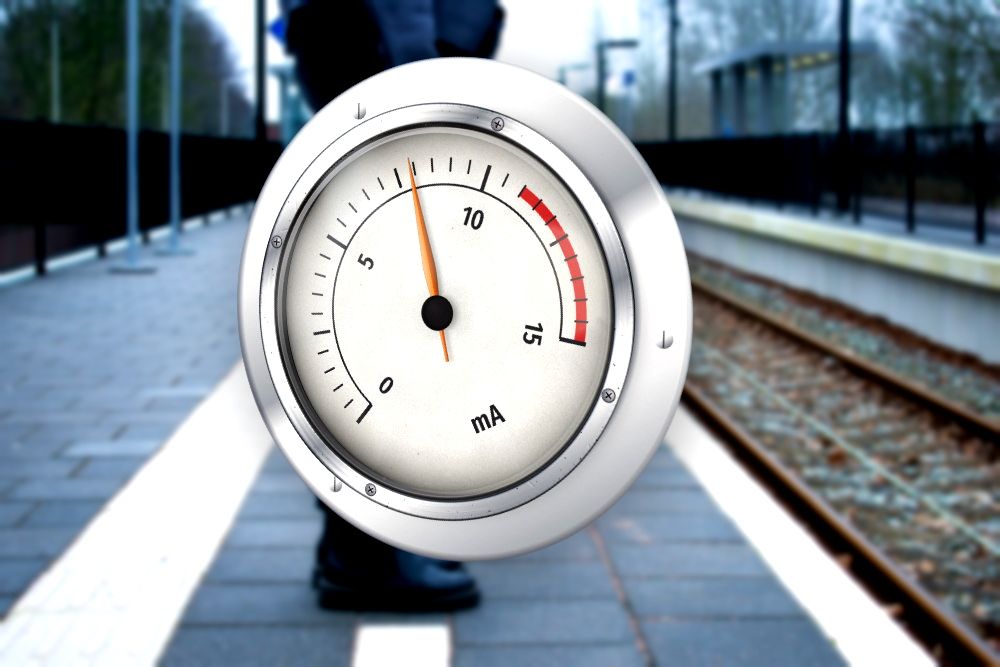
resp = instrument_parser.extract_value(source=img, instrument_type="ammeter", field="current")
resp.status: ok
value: 8 mA
